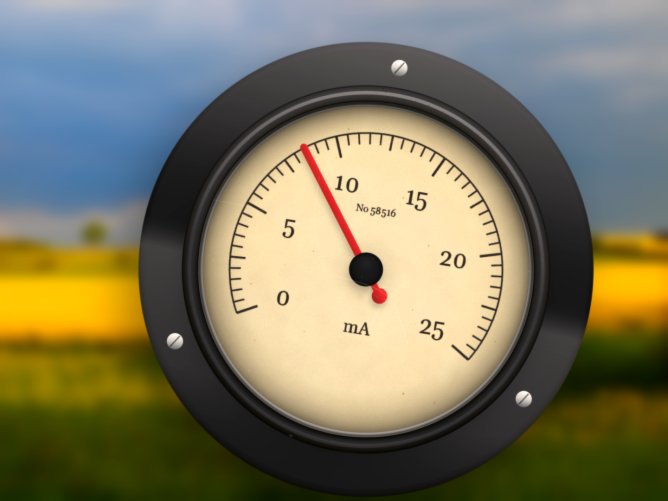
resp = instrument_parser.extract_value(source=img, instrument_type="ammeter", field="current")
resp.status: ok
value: 8.5 mA
